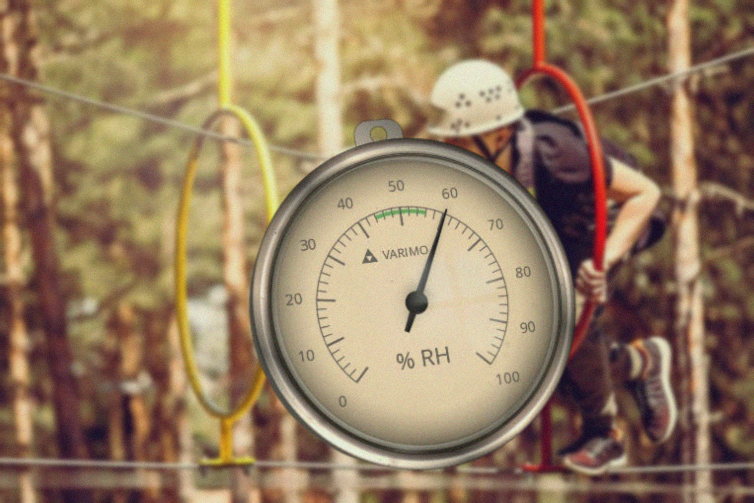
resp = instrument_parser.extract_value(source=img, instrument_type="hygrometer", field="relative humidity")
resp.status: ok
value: 60 %
